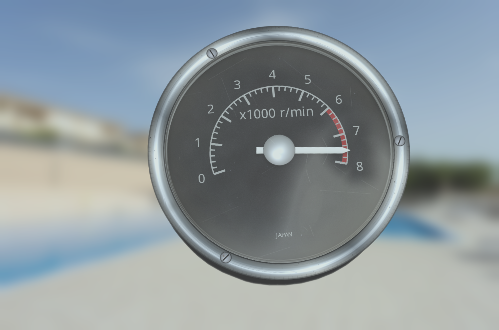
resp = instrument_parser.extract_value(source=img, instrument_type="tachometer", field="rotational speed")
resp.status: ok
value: 7600 rpm
